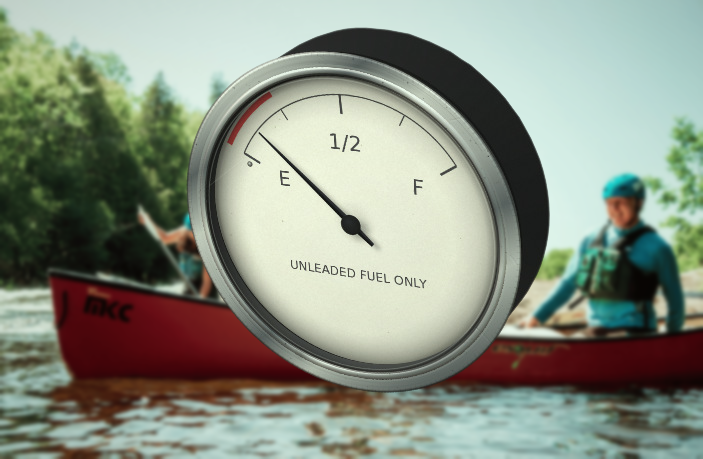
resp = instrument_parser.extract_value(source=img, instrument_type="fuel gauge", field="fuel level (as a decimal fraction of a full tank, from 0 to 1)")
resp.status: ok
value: 0.125
